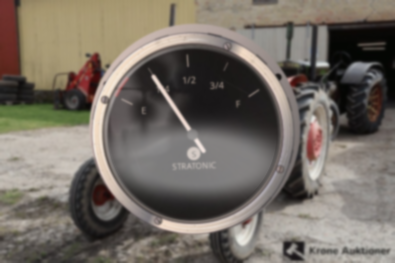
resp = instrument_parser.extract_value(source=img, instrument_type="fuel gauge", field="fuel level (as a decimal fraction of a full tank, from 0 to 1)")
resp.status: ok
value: 0.25
